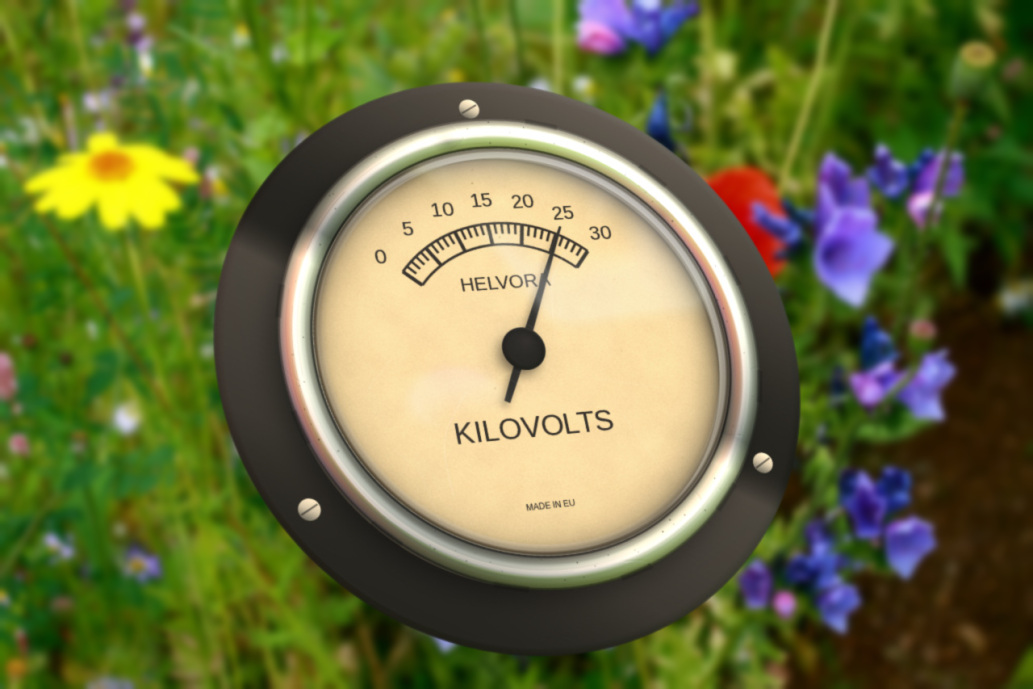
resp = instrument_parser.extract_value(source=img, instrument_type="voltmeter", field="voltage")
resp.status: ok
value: 25 kV
